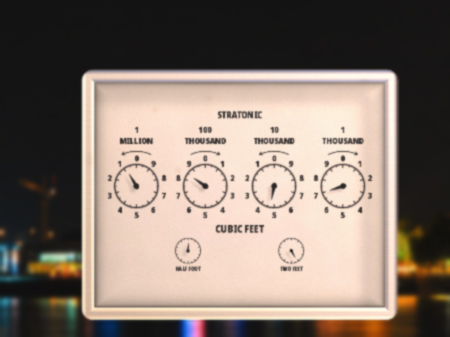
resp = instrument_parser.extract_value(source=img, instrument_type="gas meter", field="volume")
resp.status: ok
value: 84700 ft³
